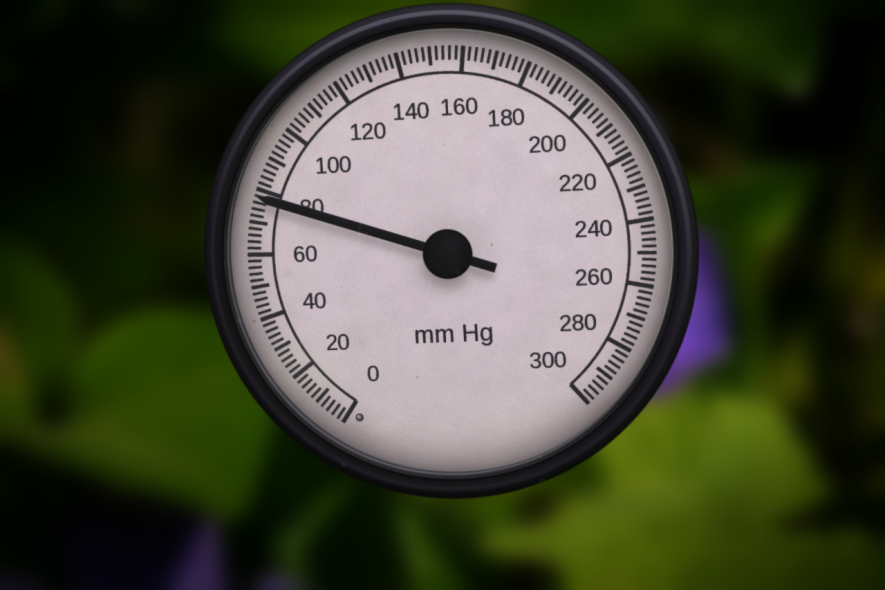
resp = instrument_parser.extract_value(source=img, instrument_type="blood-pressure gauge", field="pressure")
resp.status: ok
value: 78 mmHg
